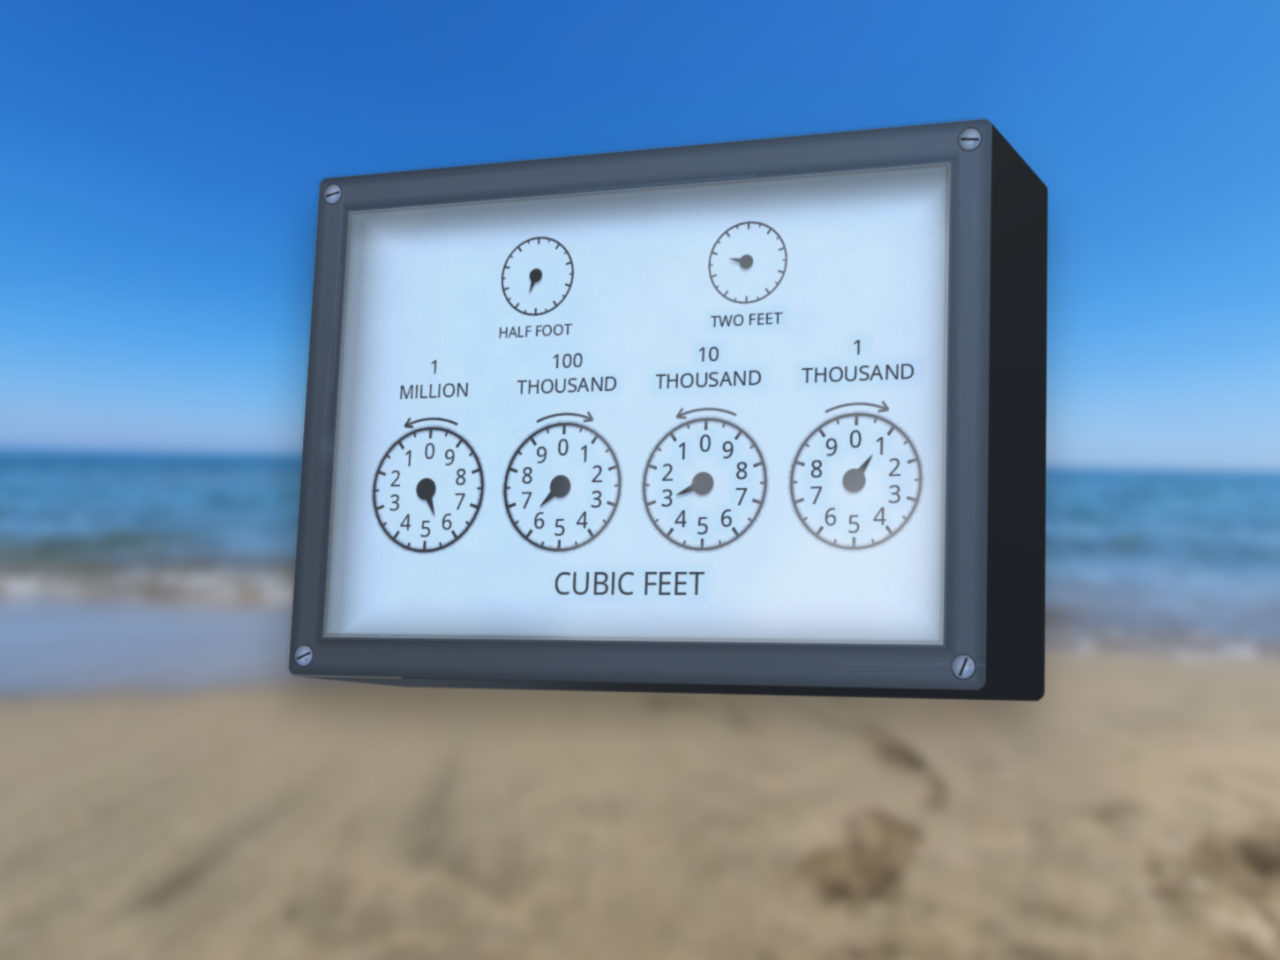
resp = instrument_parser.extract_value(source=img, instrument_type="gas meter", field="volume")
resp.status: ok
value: 563100 ft³
